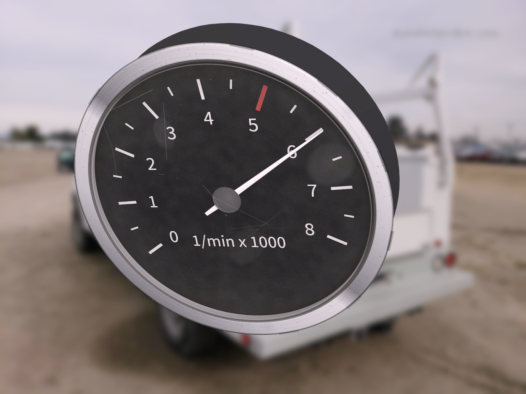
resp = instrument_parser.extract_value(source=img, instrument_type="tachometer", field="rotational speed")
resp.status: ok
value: 6000 rpm
